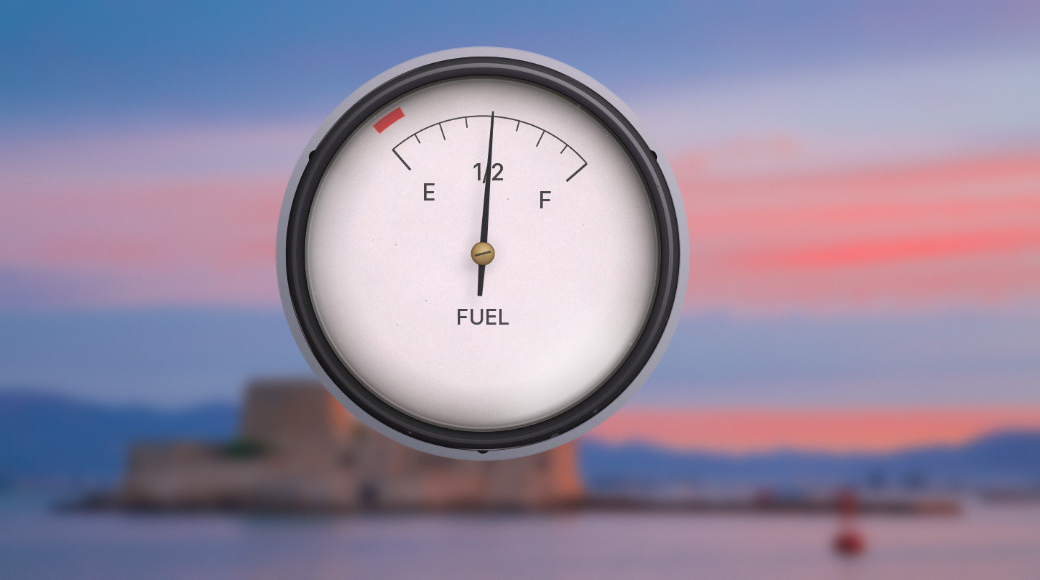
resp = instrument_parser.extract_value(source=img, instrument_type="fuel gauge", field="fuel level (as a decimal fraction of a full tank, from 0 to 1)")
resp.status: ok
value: 0.5
